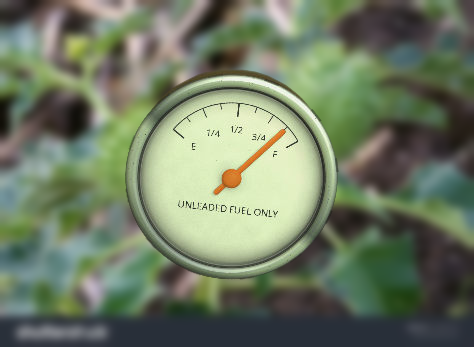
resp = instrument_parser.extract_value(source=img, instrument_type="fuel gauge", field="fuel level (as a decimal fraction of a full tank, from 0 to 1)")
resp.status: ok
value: 0.875
